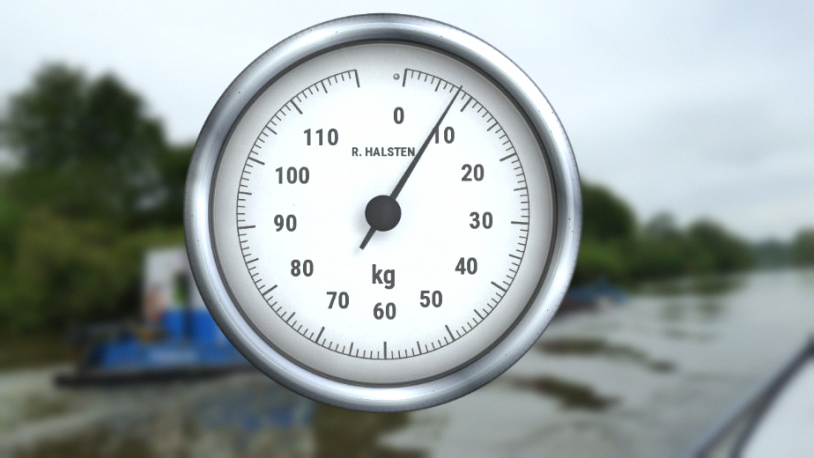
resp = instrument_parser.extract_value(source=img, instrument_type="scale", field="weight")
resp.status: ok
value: 8 kg
